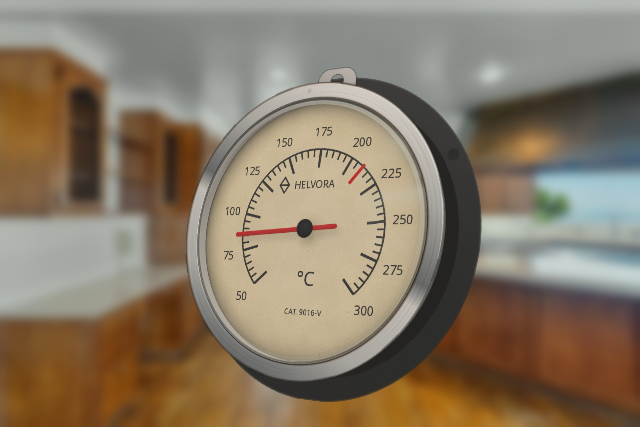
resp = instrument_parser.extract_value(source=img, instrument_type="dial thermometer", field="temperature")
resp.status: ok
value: 85 °C
